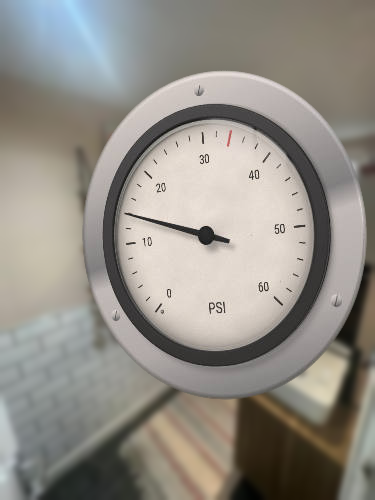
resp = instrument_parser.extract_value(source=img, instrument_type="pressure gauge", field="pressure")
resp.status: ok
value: 14 psi
